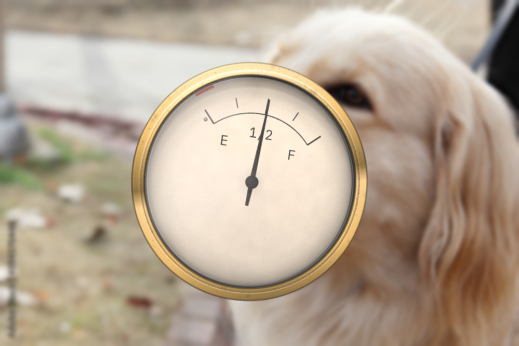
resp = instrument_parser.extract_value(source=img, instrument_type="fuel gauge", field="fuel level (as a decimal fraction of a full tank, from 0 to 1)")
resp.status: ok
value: 0.5
